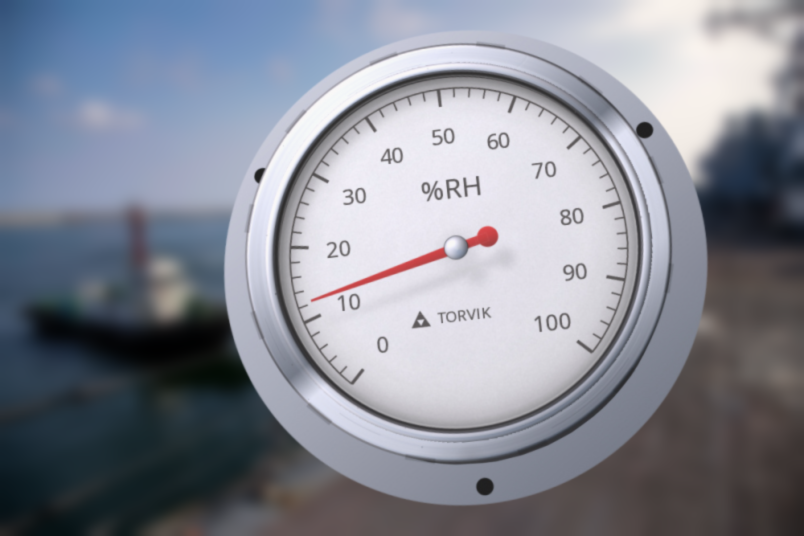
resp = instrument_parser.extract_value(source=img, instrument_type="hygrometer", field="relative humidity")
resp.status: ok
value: 12 %
